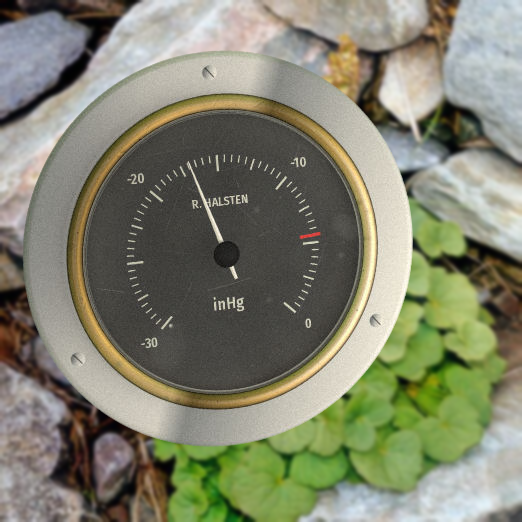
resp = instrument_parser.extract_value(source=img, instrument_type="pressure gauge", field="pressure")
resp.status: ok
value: -17 inHg
